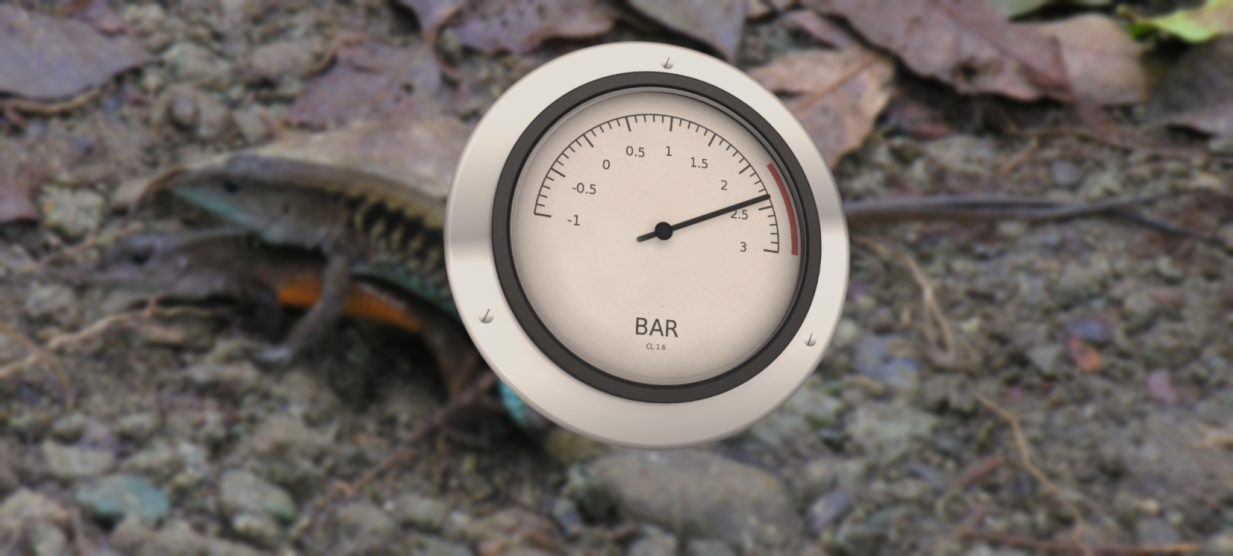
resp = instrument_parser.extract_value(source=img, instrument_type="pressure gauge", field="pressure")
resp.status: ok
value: 2.4 bar
